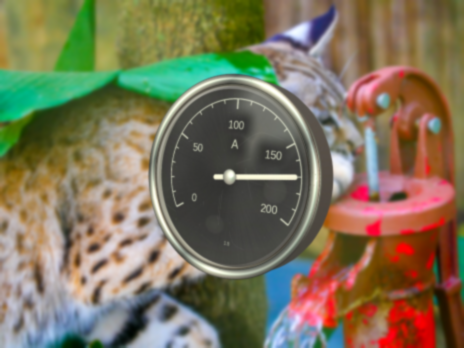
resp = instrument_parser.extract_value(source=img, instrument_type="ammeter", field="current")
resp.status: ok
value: 170 A
